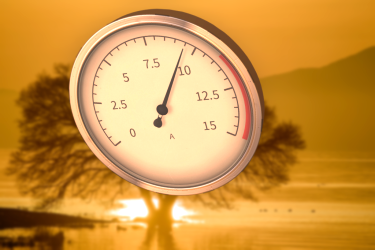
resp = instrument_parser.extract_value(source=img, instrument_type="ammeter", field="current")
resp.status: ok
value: 9.5 A
